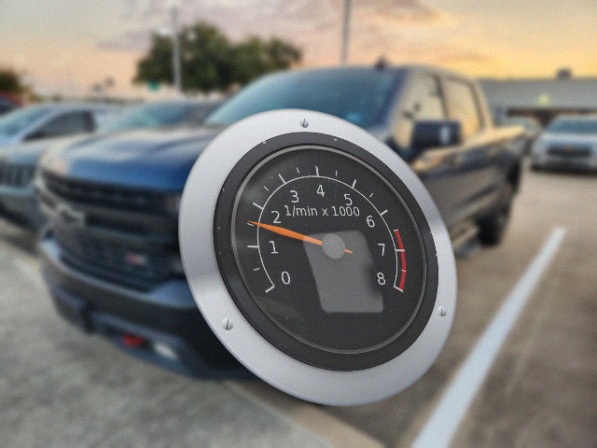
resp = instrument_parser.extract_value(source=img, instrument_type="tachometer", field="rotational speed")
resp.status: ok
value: 1500 rpm
